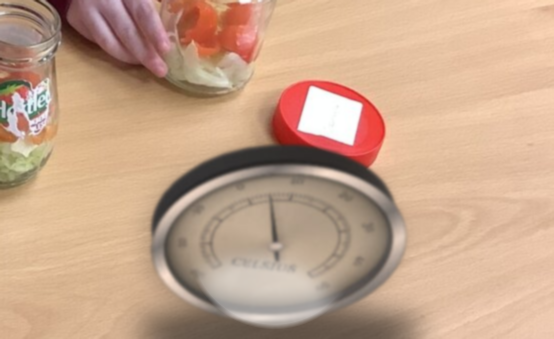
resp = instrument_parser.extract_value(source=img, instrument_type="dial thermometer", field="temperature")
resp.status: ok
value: 5 °C
